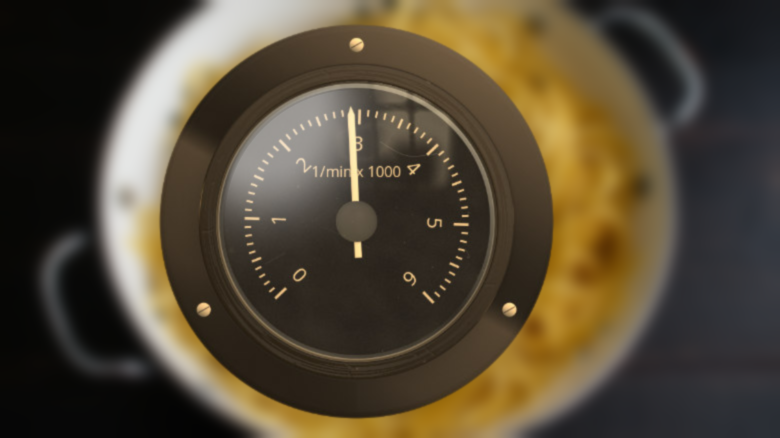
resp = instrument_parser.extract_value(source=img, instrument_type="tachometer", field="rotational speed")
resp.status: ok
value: 2900 rpm
